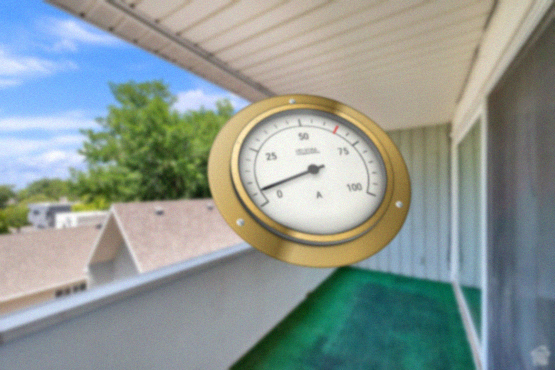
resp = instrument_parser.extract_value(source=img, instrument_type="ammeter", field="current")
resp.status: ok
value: 5 A
